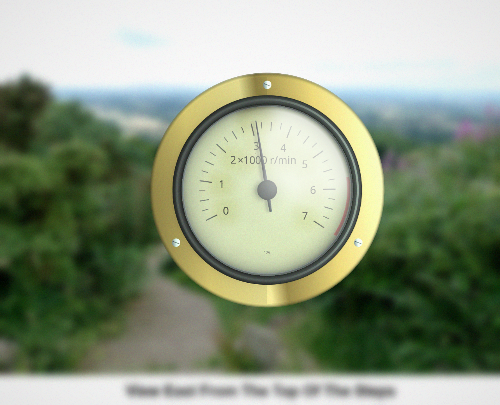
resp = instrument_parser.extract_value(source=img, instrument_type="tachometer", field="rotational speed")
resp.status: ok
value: 3125 rpm
